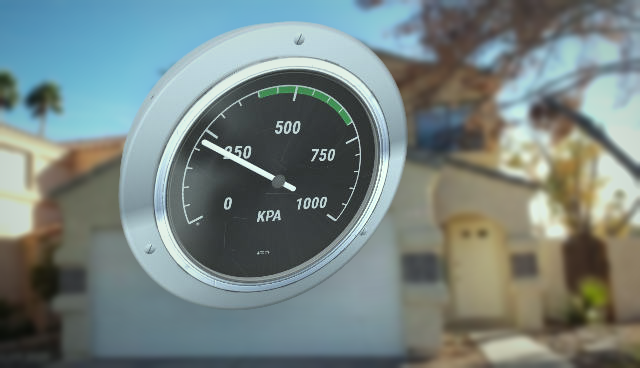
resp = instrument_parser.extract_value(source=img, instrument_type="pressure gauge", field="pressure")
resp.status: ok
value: 225 kPa
